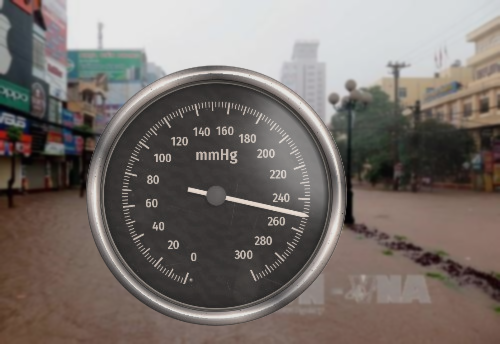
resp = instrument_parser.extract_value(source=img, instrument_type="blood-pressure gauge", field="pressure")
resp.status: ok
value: 250 mmHg
